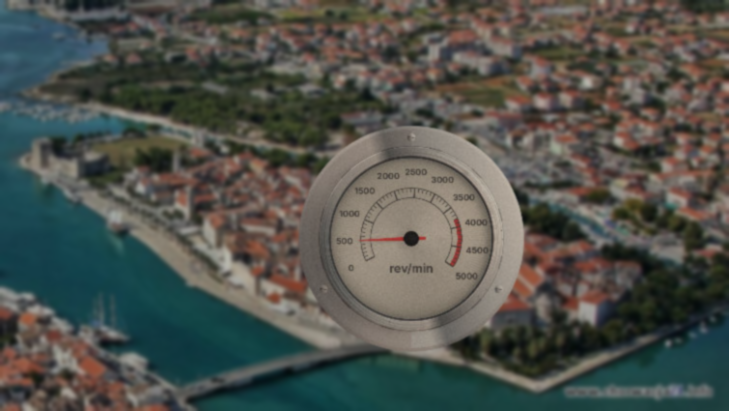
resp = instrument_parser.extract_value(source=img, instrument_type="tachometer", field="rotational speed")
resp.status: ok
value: 500 rpm
